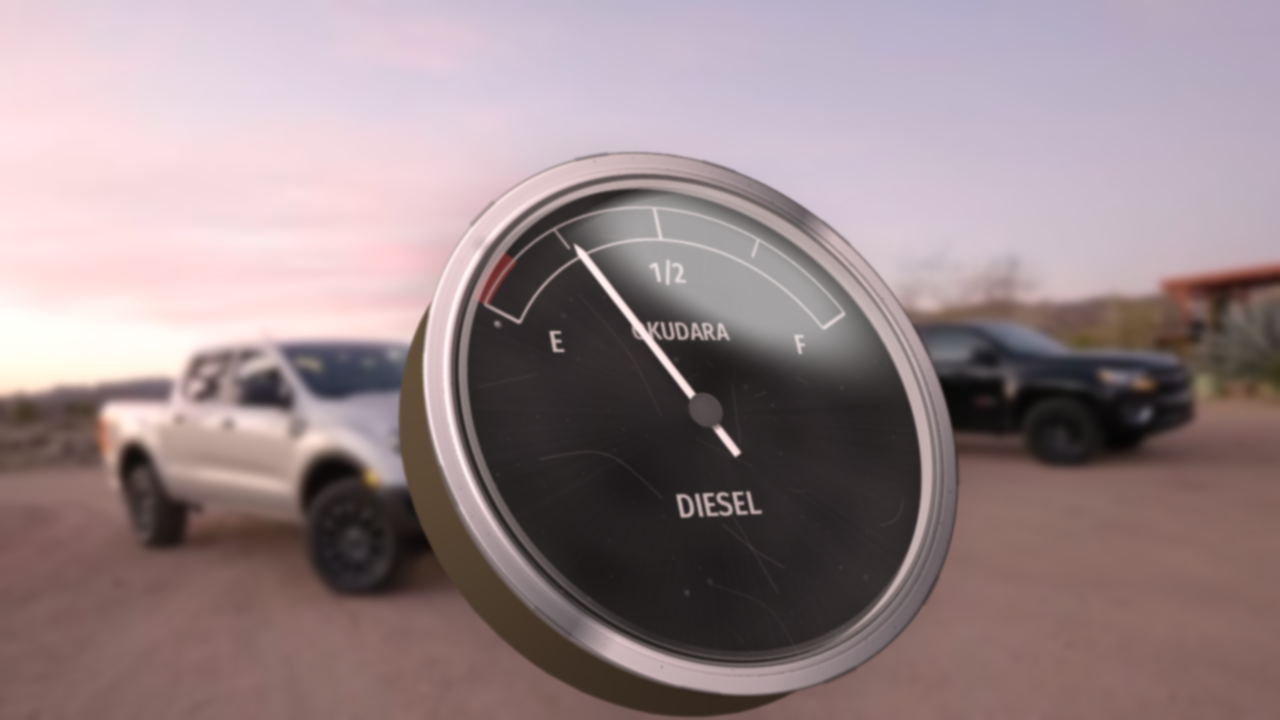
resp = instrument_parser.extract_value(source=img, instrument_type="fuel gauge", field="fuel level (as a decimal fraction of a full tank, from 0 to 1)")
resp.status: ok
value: 0.25
